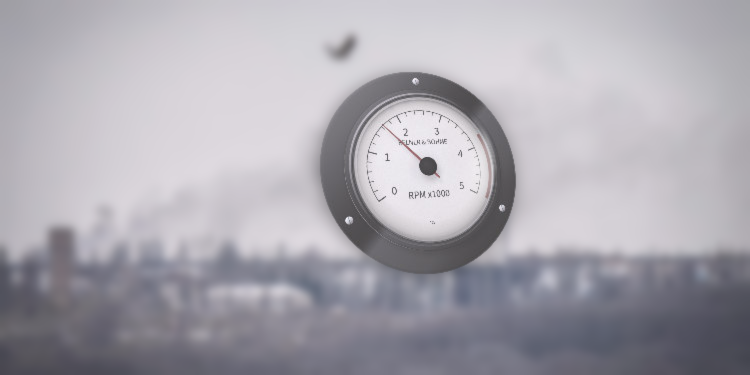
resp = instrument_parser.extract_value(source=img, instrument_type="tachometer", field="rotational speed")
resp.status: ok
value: 1600 rpm
